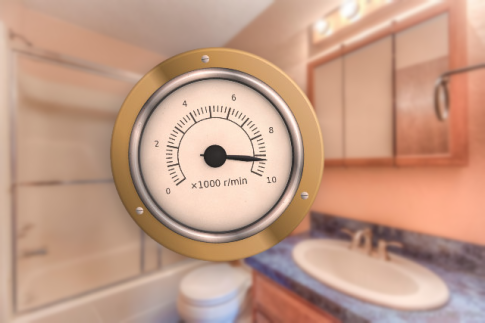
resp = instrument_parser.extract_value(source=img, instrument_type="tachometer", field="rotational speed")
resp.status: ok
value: 9200 rpm
